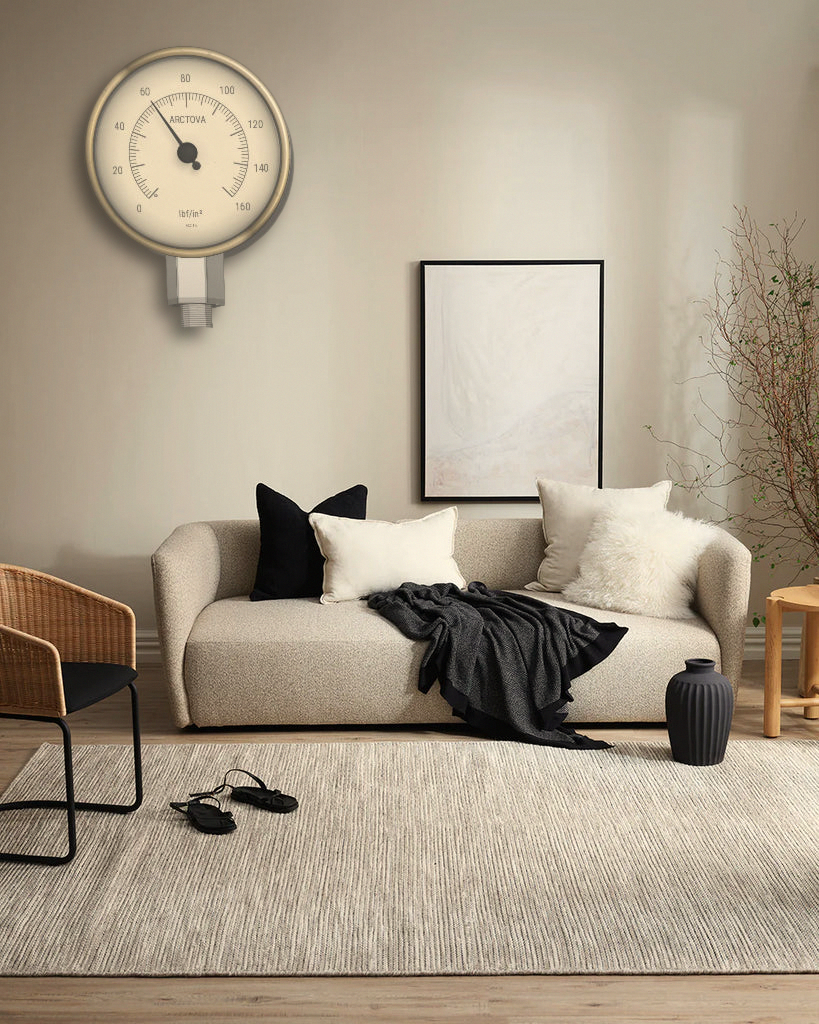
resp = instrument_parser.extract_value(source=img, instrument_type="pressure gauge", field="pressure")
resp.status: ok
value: 60 psi
